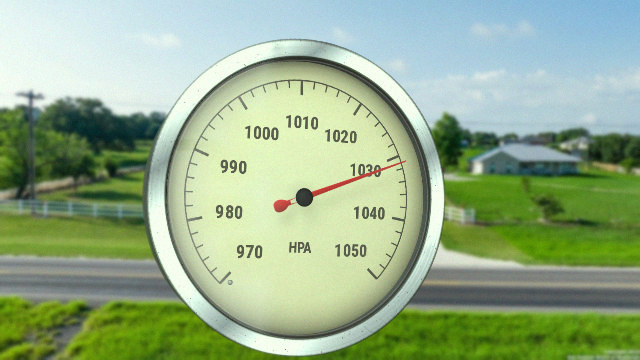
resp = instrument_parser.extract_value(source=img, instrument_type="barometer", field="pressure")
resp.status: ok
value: 1031 hPa
